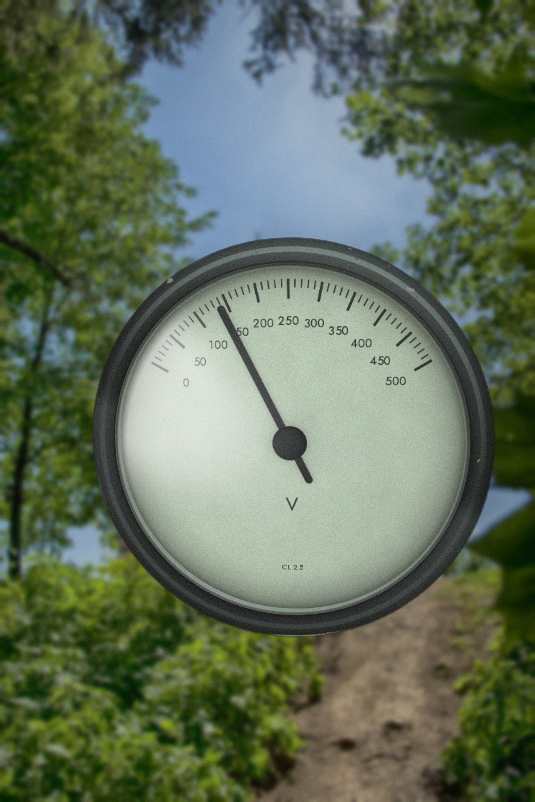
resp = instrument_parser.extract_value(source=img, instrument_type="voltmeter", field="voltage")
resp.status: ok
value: 140 V
